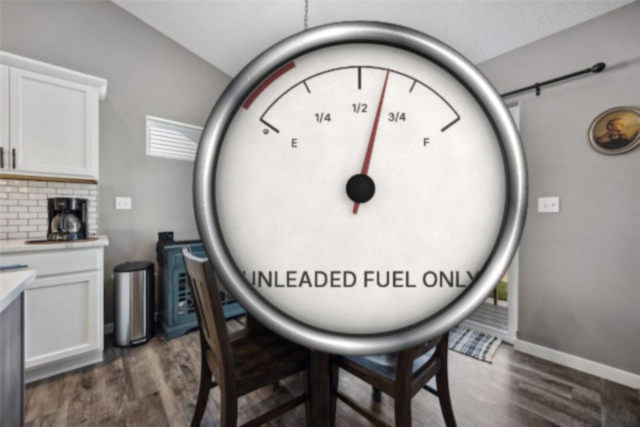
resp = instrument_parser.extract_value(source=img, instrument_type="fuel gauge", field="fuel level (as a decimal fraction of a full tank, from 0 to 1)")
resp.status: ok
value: 0.625
